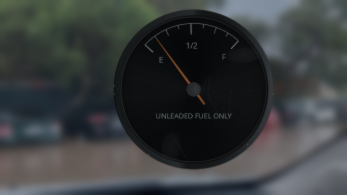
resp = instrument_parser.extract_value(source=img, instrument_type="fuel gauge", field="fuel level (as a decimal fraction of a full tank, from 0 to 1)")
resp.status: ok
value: 0.125
